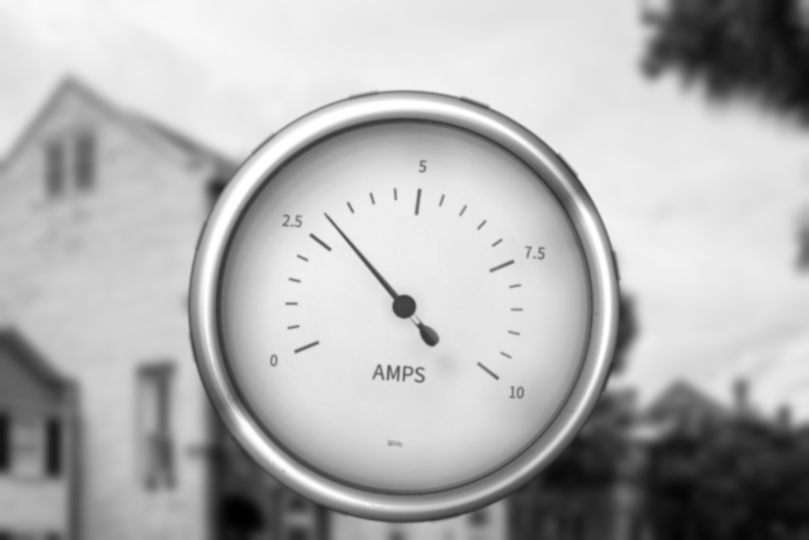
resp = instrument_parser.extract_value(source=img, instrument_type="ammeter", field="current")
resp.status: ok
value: 3 A
